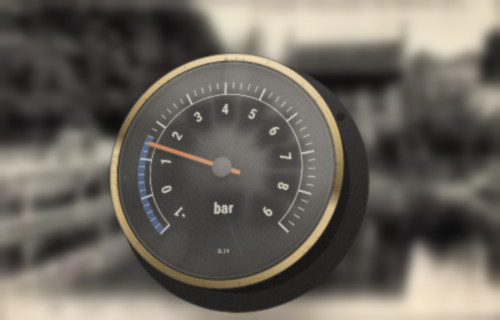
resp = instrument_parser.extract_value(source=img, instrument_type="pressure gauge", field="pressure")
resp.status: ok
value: 1.4 bar
